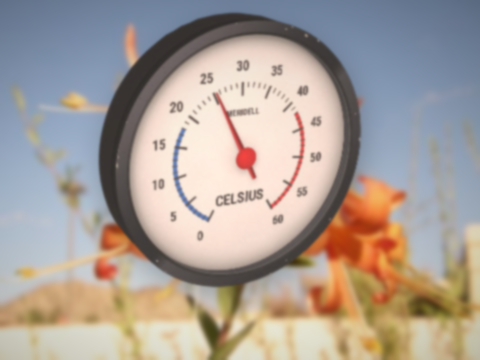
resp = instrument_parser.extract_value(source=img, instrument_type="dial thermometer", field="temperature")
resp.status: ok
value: 25 °C
